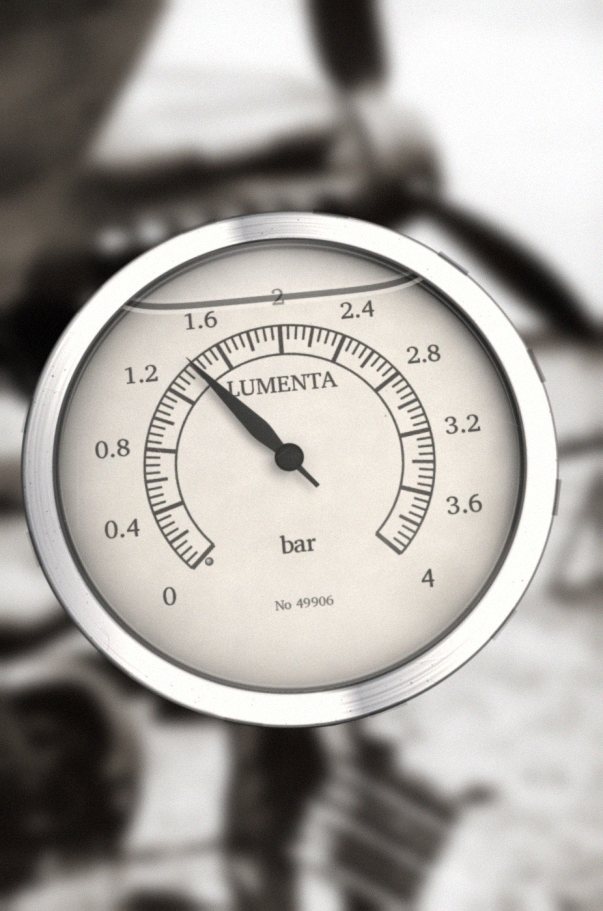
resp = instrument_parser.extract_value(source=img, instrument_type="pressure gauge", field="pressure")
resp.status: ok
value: 1.4 bar
